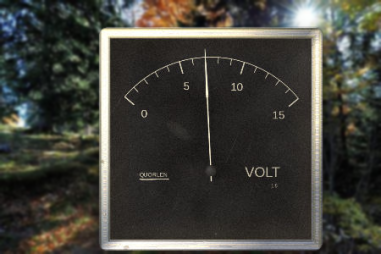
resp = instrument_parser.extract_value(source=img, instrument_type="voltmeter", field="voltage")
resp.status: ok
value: 7 V
